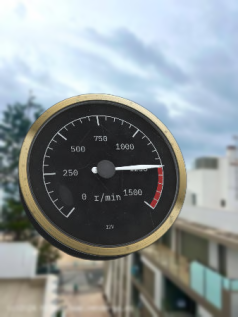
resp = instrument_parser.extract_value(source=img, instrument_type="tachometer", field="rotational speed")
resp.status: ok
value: 1250 rpm
